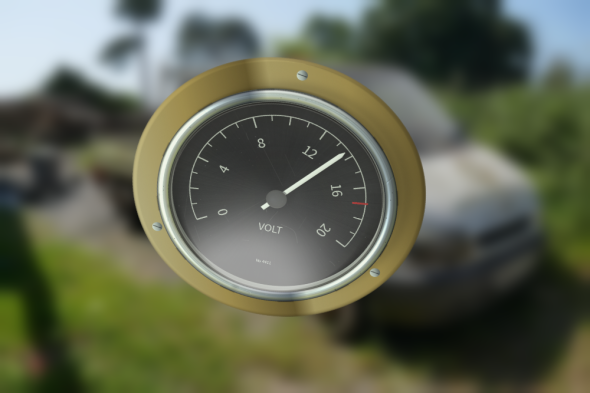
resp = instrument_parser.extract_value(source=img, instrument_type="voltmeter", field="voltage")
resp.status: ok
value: 13.5 V
